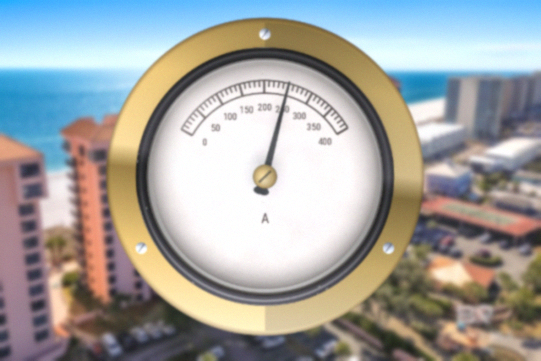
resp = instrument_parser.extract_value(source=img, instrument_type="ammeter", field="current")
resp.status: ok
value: 250 A
